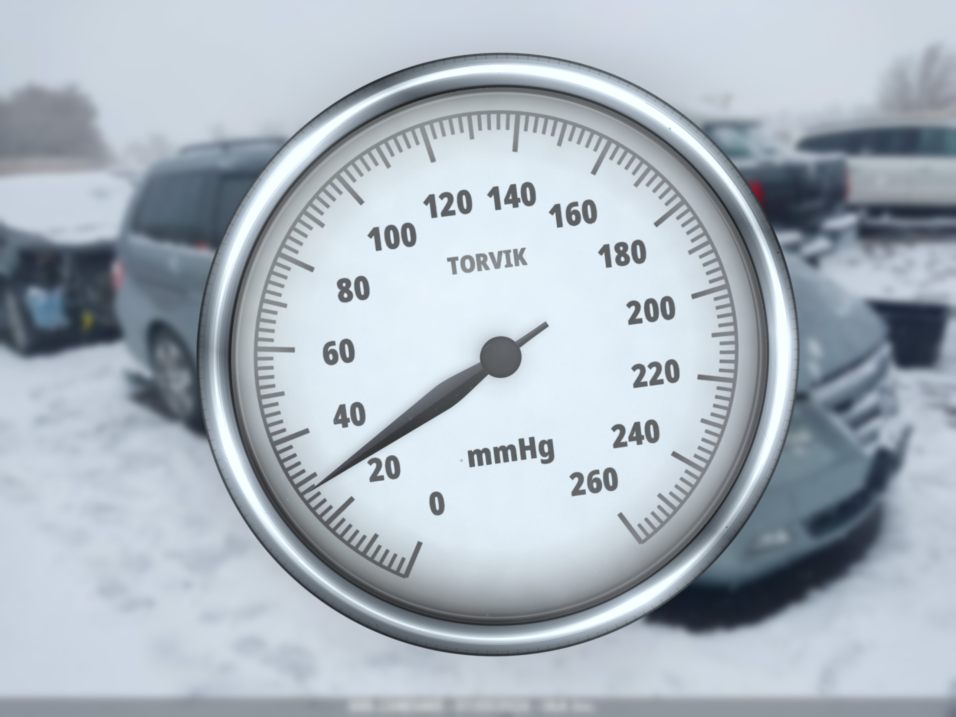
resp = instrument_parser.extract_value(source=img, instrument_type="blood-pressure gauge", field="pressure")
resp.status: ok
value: 28 mmHg
